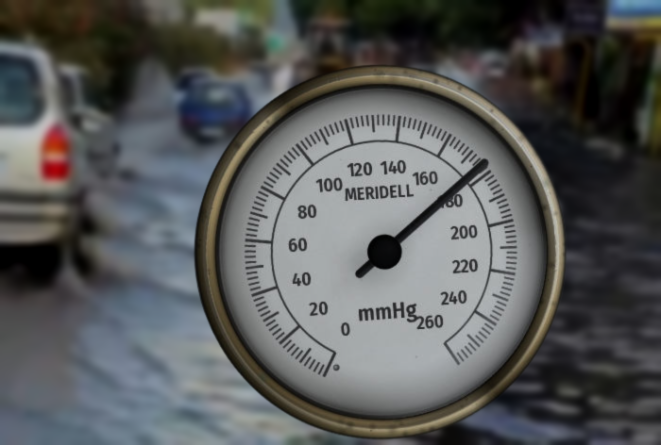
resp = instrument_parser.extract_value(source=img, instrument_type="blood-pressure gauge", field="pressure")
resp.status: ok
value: 176 mmHg
